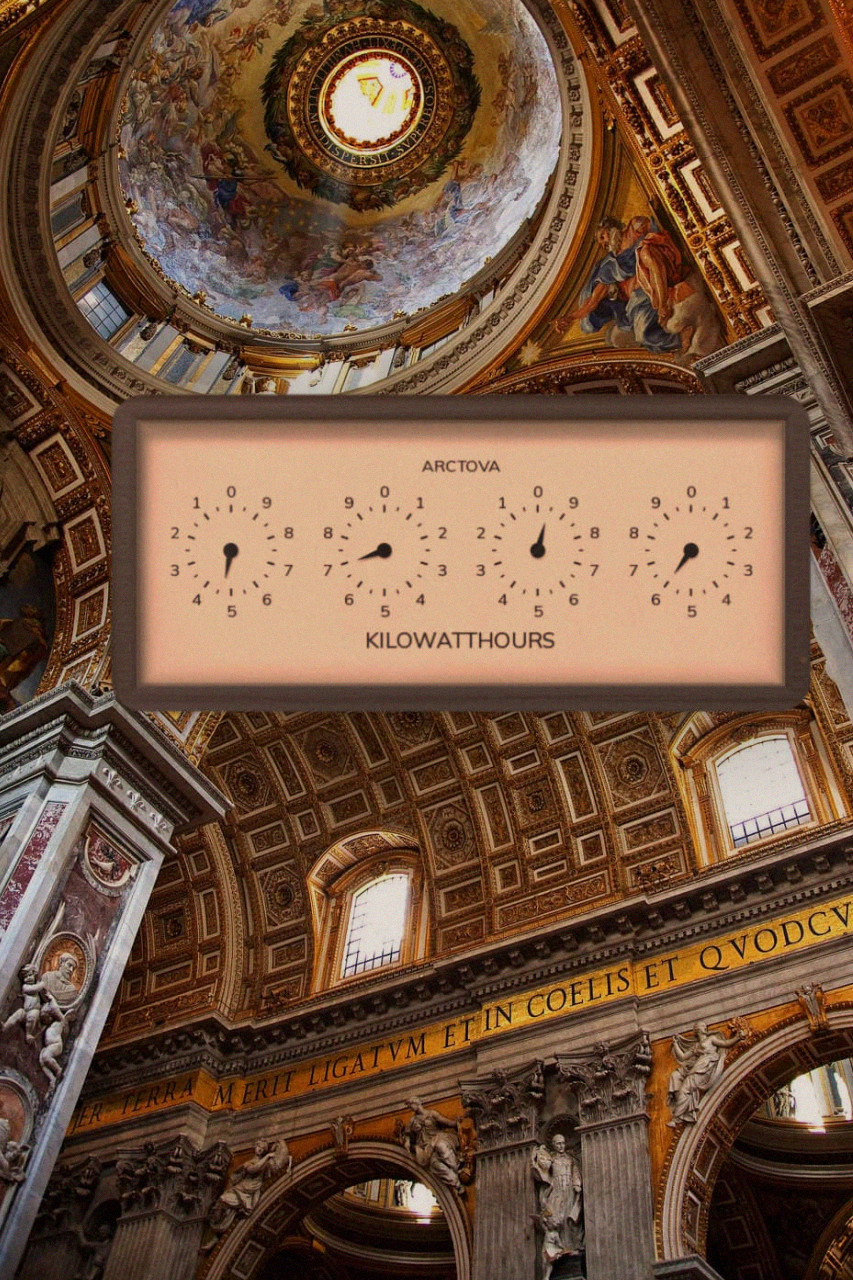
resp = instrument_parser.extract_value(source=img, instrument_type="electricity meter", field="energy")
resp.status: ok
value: 4696 kWh
